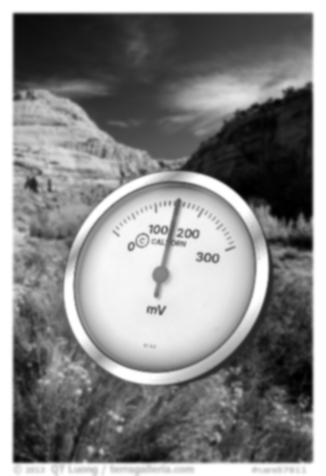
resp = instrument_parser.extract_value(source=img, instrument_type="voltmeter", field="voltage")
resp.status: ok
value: 150 mV
